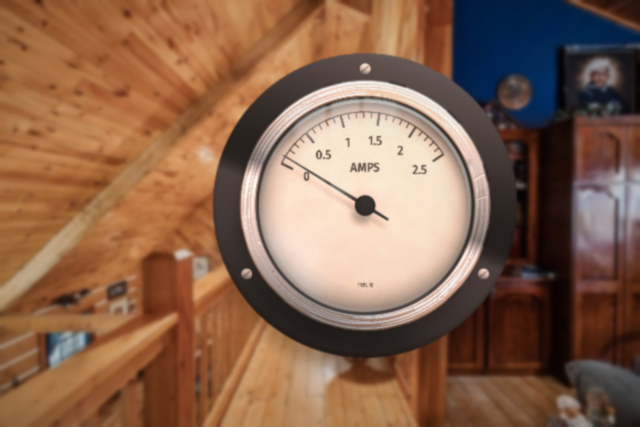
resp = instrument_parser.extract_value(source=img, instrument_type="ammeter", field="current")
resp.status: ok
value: 0.1 A
